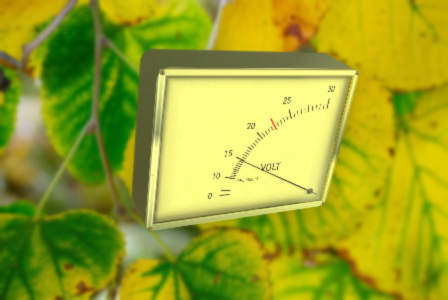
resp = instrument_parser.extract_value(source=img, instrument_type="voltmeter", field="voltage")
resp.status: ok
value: 15 V
